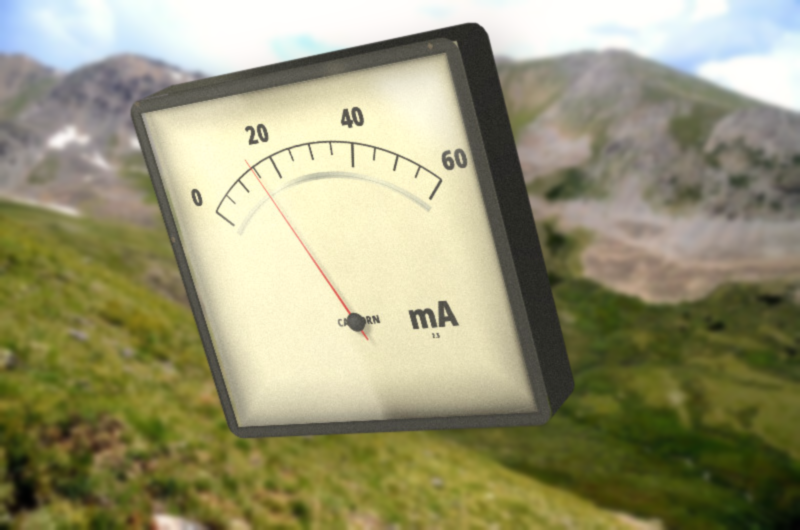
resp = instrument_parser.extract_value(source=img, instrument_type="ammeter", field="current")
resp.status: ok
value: 15 mA
